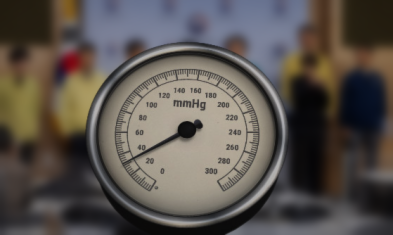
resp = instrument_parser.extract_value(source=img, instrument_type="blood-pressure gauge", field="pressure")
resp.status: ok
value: 30 mmHg
